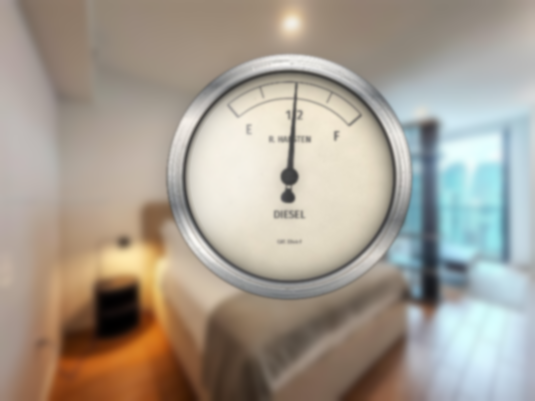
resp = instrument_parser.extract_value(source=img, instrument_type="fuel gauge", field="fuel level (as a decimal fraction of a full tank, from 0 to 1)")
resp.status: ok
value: 0.5
